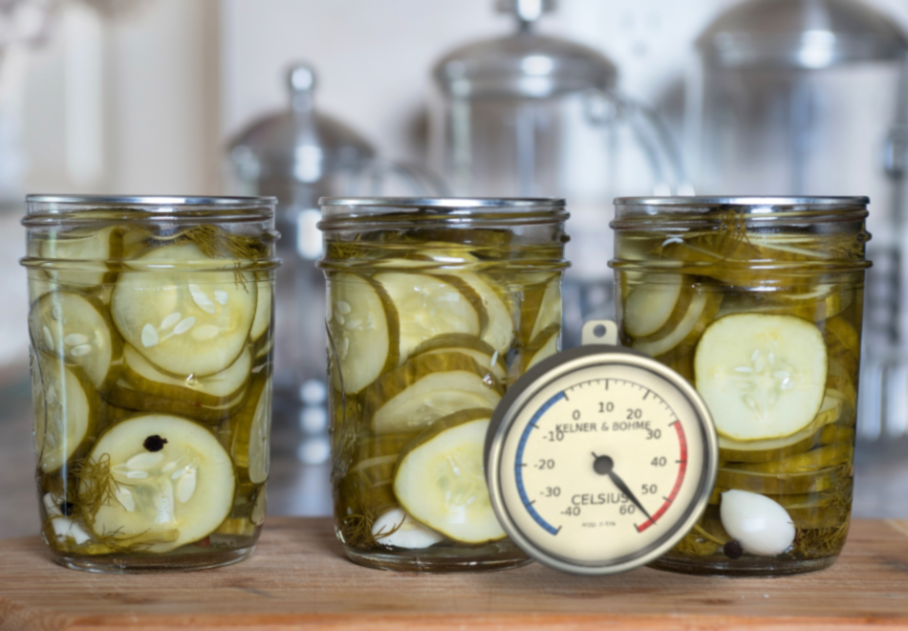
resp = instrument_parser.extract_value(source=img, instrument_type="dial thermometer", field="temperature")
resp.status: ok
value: 56 °C
